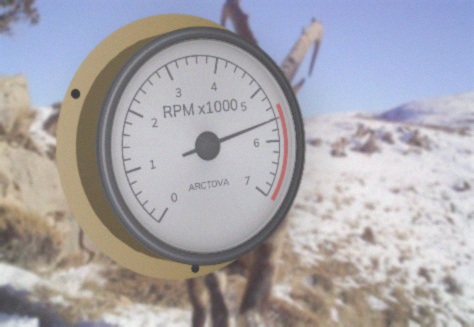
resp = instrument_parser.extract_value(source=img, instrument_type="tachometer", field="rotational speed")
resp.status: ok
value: 5600 rpm
